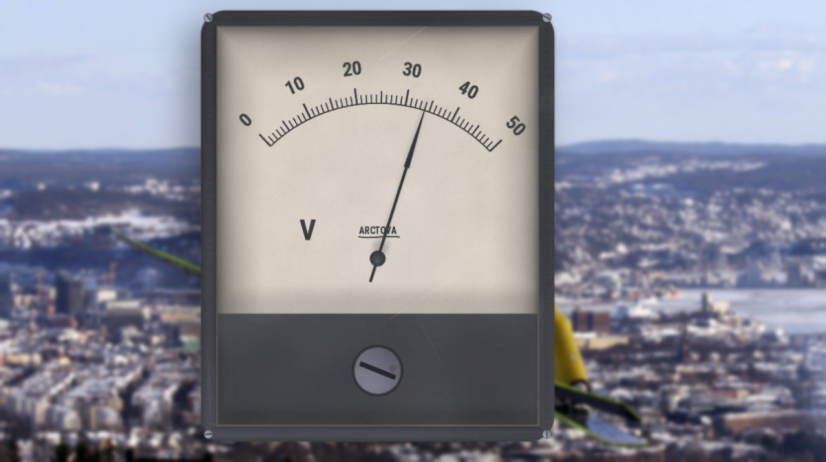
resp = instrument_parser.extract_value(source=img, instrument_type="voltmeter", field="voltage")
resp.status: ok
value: 34 V
